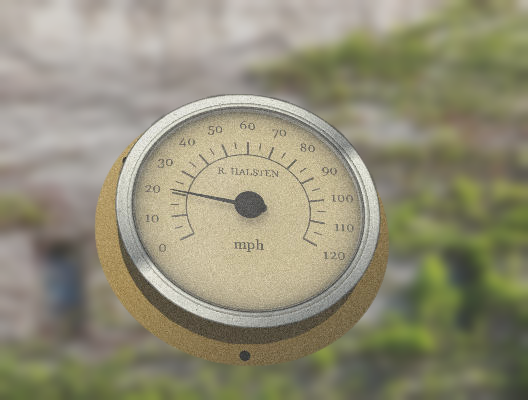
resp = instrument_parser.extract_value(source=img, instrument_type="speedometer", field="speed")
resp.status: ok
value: 20 mph
